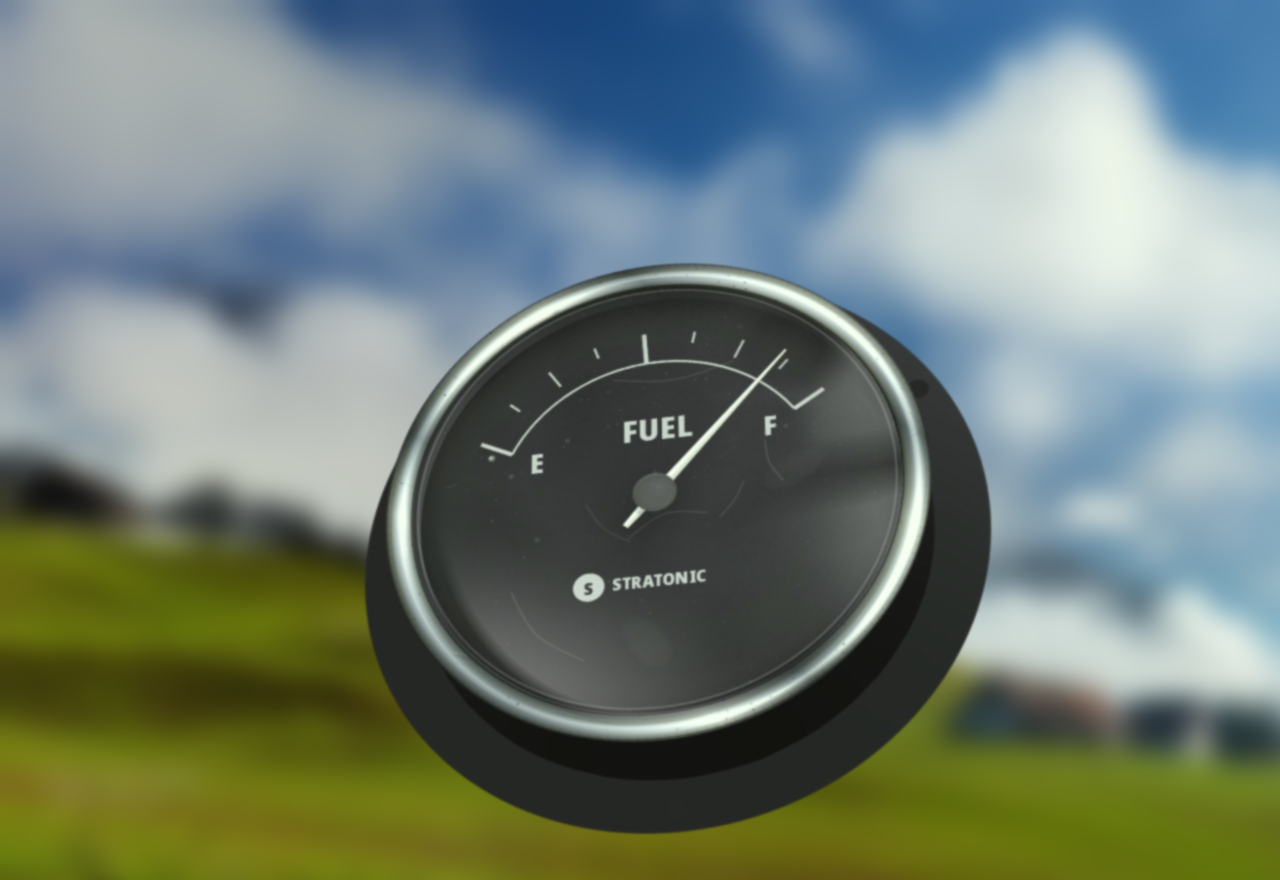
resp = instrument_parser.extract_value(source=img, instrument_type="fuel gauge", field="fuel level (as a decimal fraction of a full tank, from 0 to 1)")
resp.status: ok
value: 0.875
